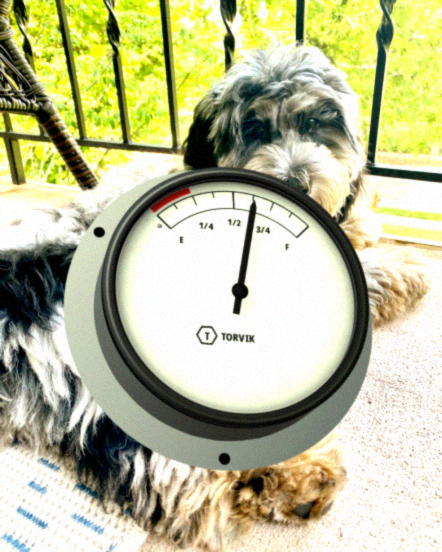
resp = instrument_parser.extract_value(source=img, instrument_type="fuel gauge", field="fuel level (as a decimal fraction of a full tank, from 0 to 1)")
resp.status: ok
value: 0.625
